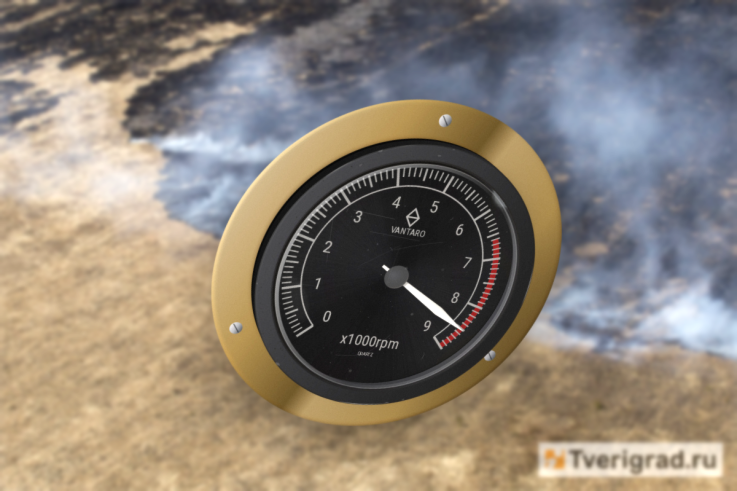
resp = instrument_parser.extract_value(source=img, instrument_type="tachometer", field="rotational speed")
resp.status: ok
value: 8500 rpm
